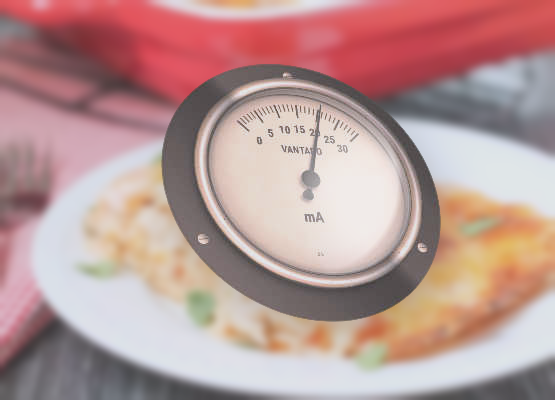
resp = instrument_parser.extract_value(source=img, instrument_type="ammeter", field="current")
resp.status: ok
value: 20 mA
